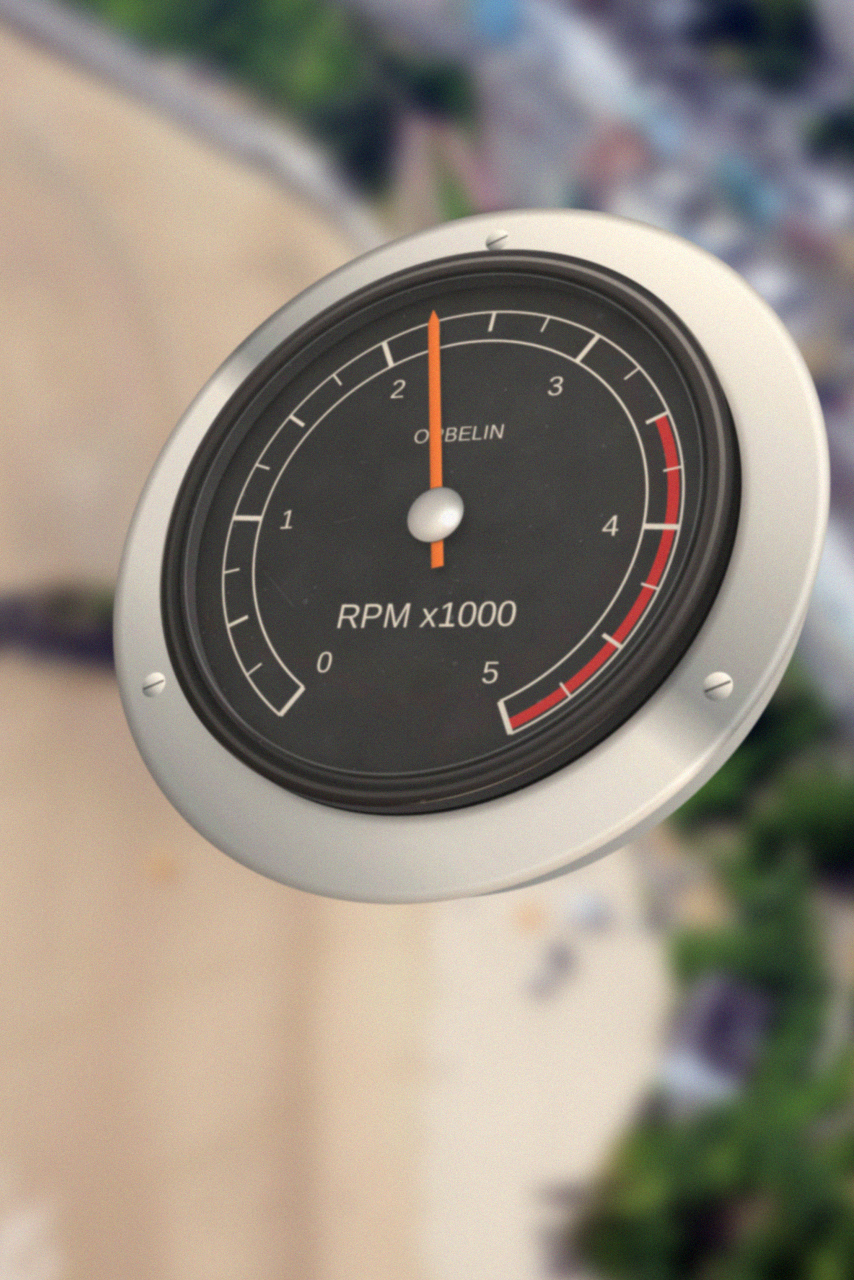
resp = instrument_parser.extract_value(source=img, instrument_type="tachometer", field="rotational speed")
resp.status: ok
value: 2250 rpm
